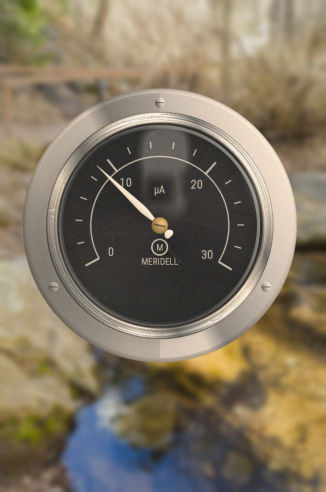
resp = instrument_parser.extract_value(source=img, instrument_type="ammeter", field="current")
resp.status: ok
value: 9 µA
